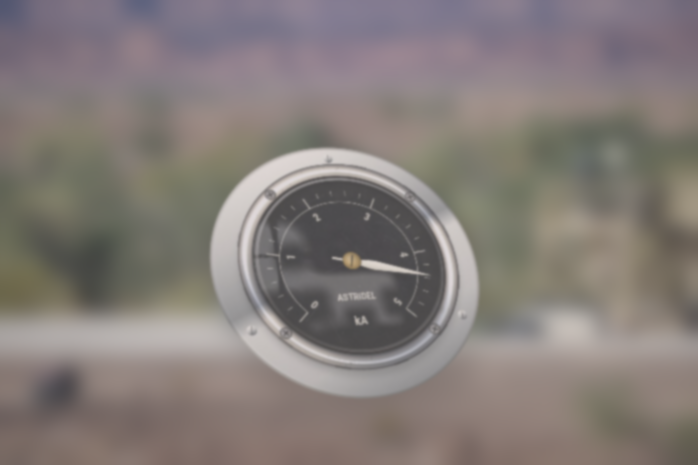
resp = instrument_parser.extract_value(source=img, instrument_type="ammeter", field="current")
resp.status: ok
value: 4.4 kA
